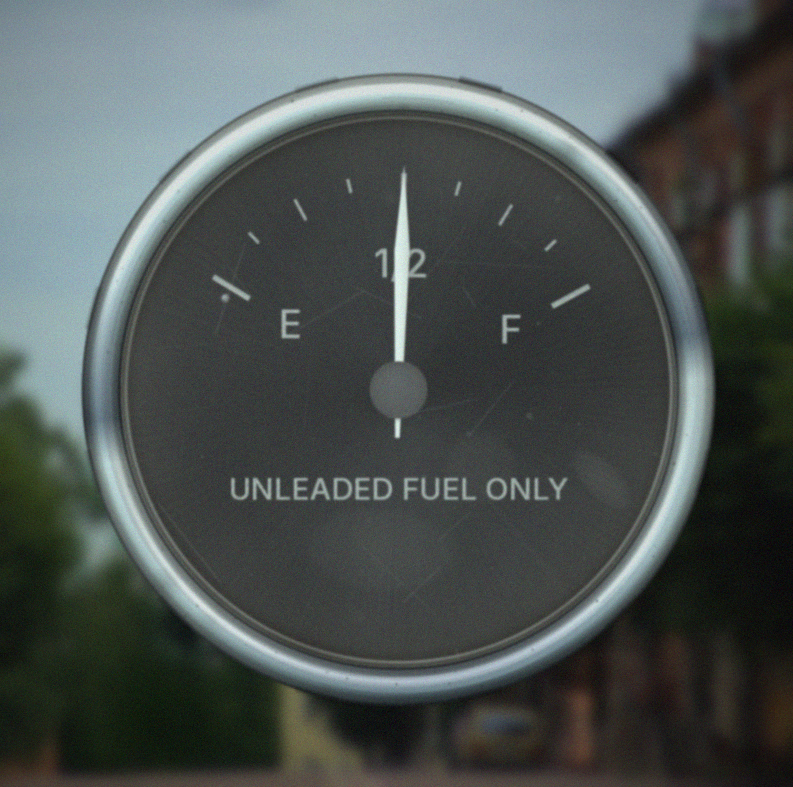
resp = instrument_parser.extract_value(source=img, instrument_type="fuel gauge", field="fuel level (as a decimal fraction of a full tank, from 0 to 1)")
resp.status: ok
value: 0.5
